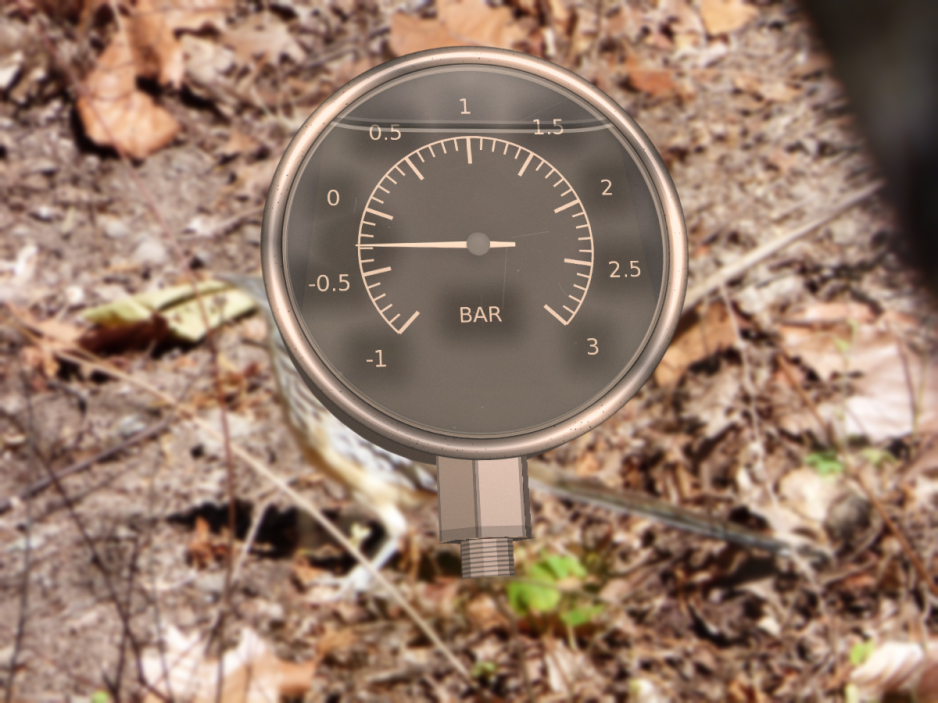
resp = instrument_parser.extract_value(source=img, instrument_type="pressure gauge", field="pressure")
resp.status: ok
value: -0.3 bar
